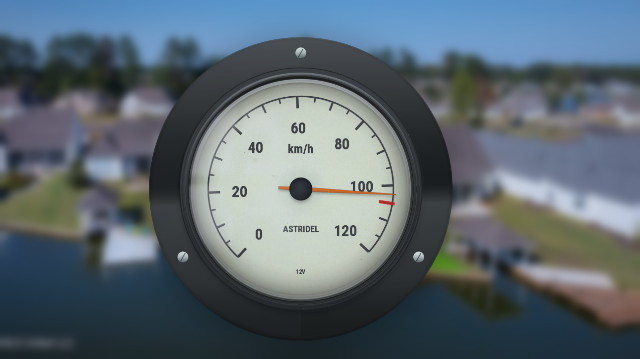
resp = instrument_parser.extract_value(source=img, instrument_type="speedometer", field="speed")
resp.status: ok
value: 102.5 km/h
